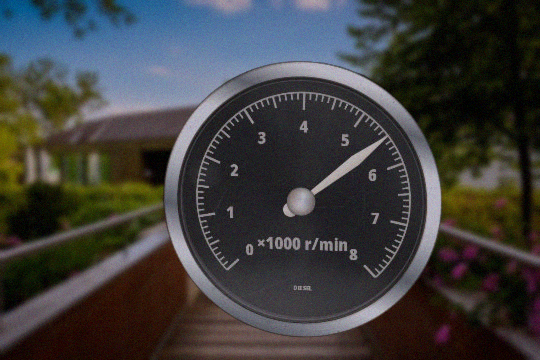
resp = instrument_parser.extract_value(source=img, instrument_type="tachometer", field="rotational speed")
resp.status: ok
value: 5500 rpm
